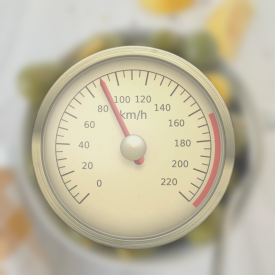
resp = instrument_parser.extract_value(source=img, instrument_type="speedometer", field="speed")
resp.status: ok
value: 90 km/h
